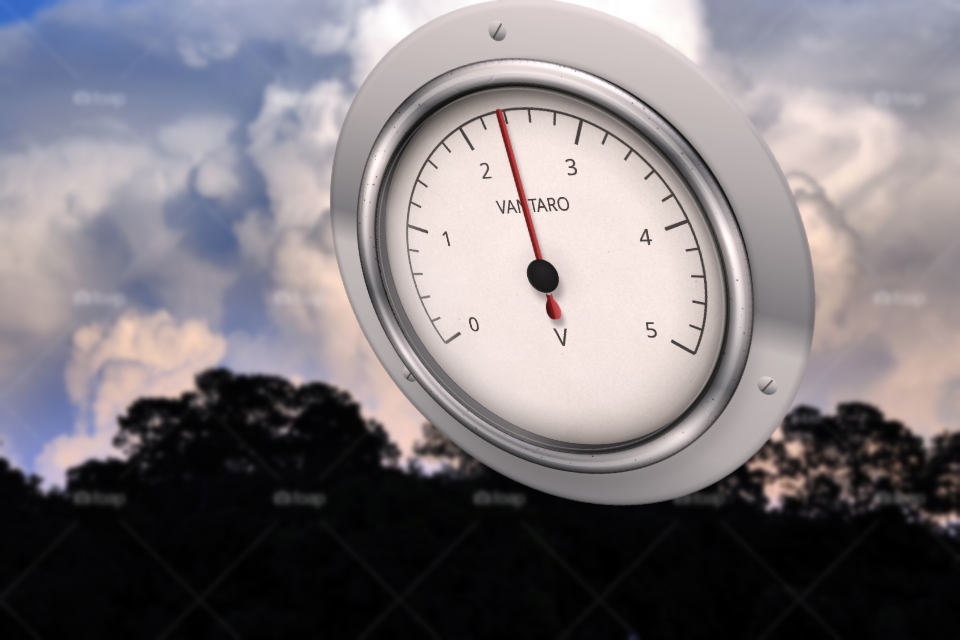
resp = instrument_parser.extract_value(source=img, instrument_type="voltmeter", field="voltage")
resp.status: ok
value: 2.4 V
